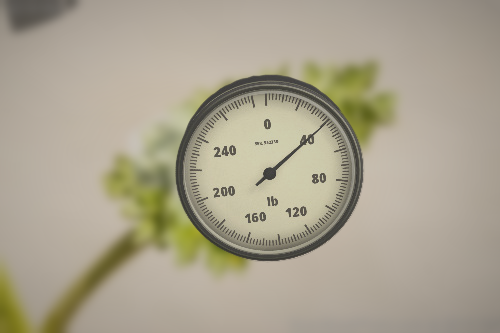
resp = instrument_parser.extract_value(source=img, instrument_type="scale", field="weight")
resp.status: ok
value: 40 lb
